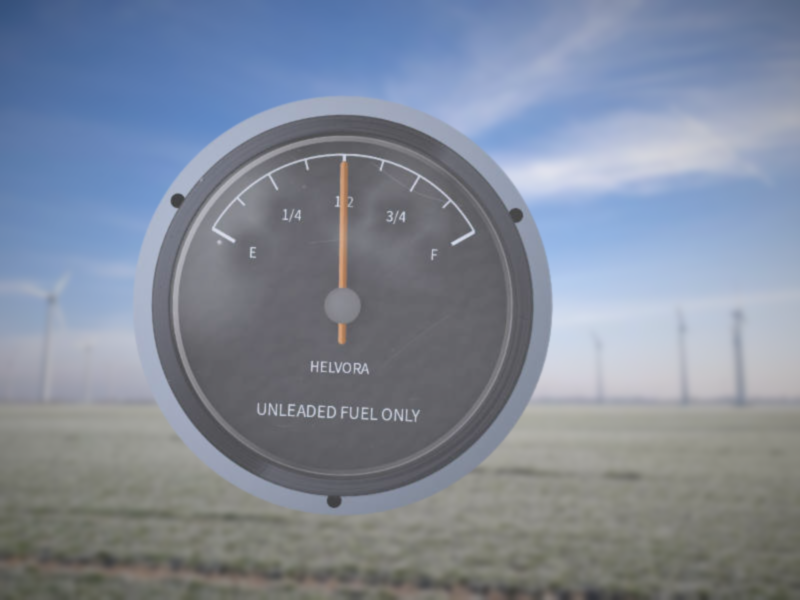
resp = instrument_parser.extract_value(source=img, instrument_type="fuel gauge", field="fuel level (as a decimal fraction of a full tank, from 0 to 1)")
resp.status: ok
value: 0.5
